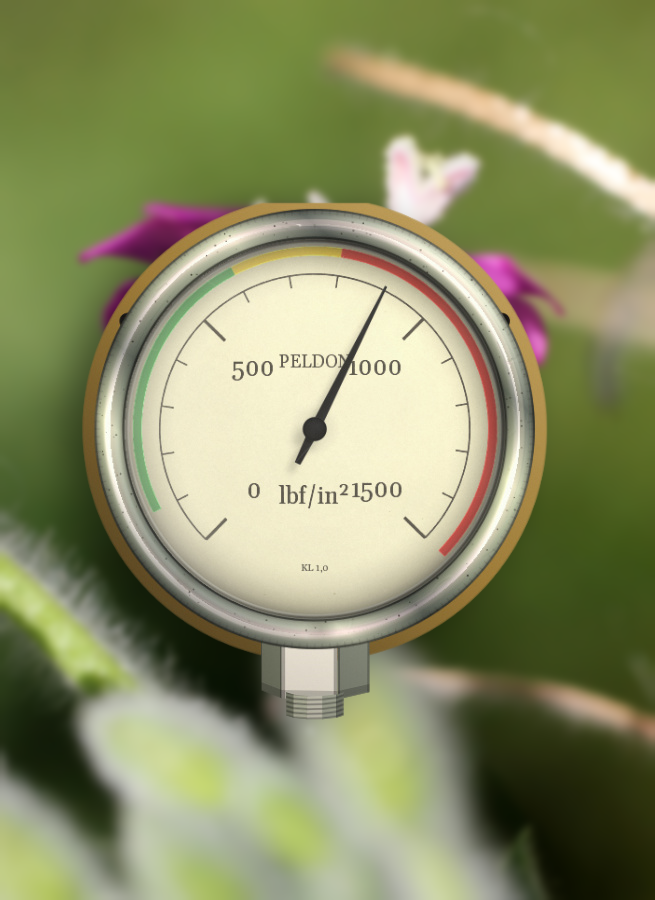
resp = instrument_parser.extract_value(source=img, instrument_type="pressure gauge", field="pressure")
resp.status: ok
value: 900 psi
